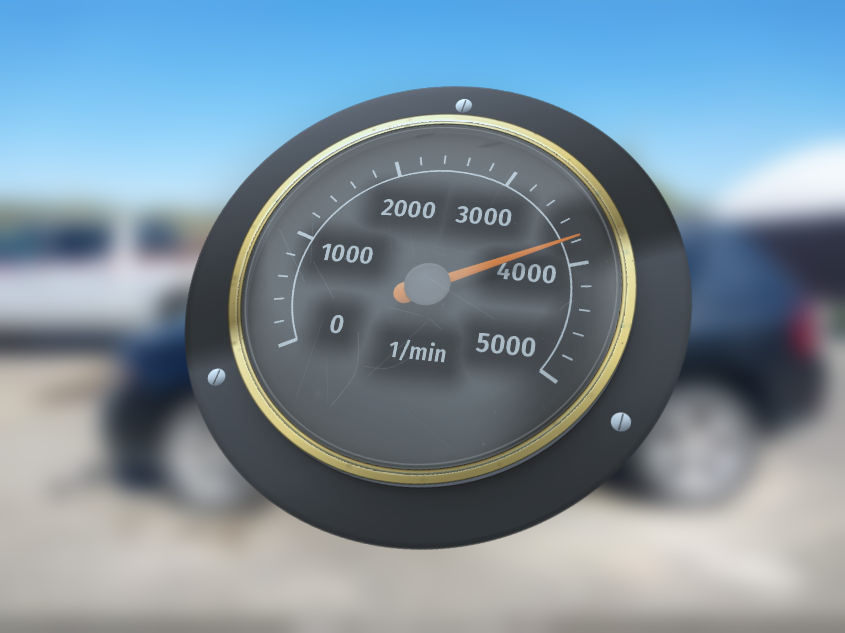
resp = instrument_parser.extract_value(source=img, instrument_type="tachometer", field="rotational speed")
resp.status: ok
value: 3800 rpm
